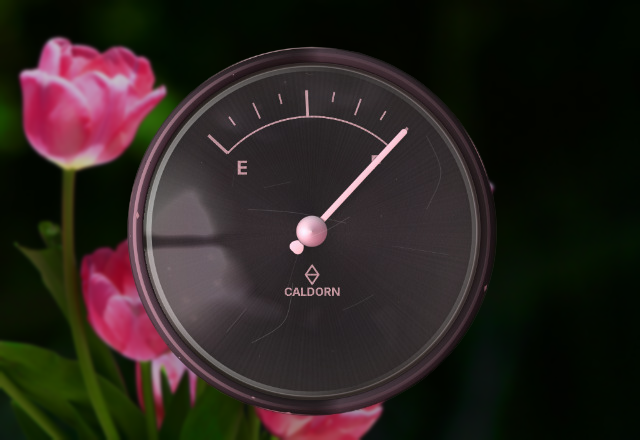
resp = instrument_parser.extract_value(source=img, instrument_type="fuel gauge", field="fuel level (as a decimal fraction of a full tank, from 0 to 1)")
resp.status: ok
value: 1
